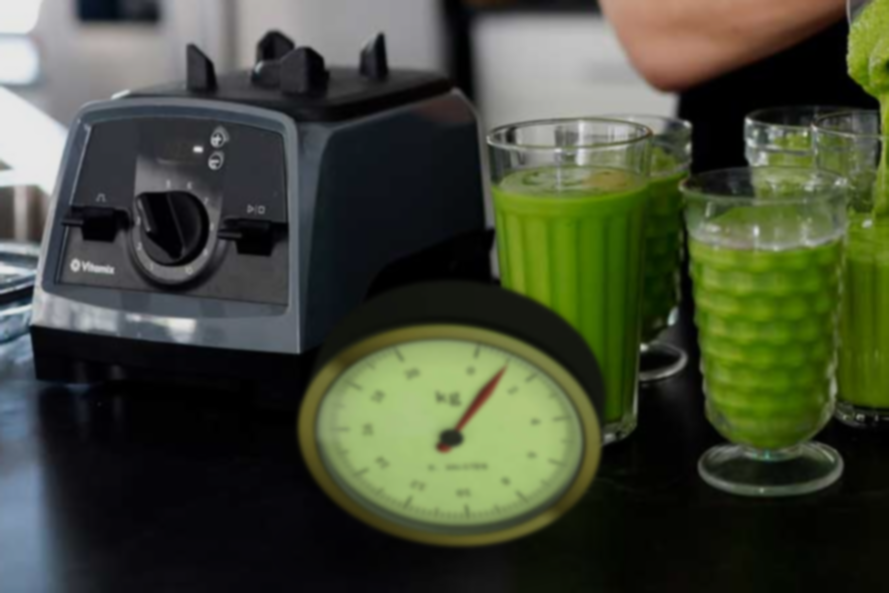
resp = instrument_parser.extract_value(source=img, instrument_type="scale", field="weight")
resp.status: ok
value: 1 kg
